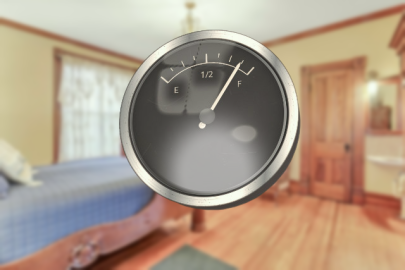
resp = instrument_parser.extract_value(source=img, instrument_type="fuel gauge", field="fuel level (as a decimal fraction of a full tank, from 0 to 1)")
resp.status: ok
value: 0.875
